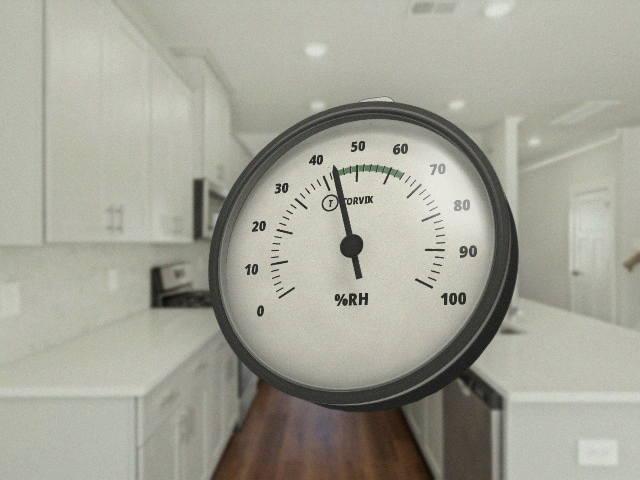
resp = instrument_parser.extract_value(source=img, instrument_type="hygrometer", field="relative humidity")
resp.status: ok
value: 44 %
